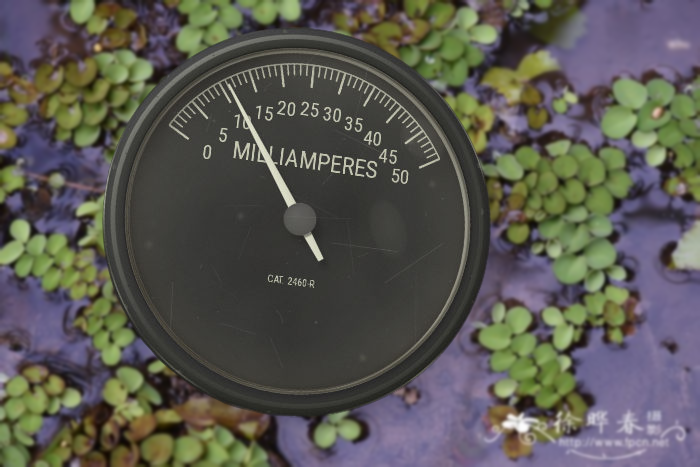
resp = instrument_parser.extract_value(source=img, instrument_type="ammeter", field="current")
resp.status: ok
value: 11 mA
